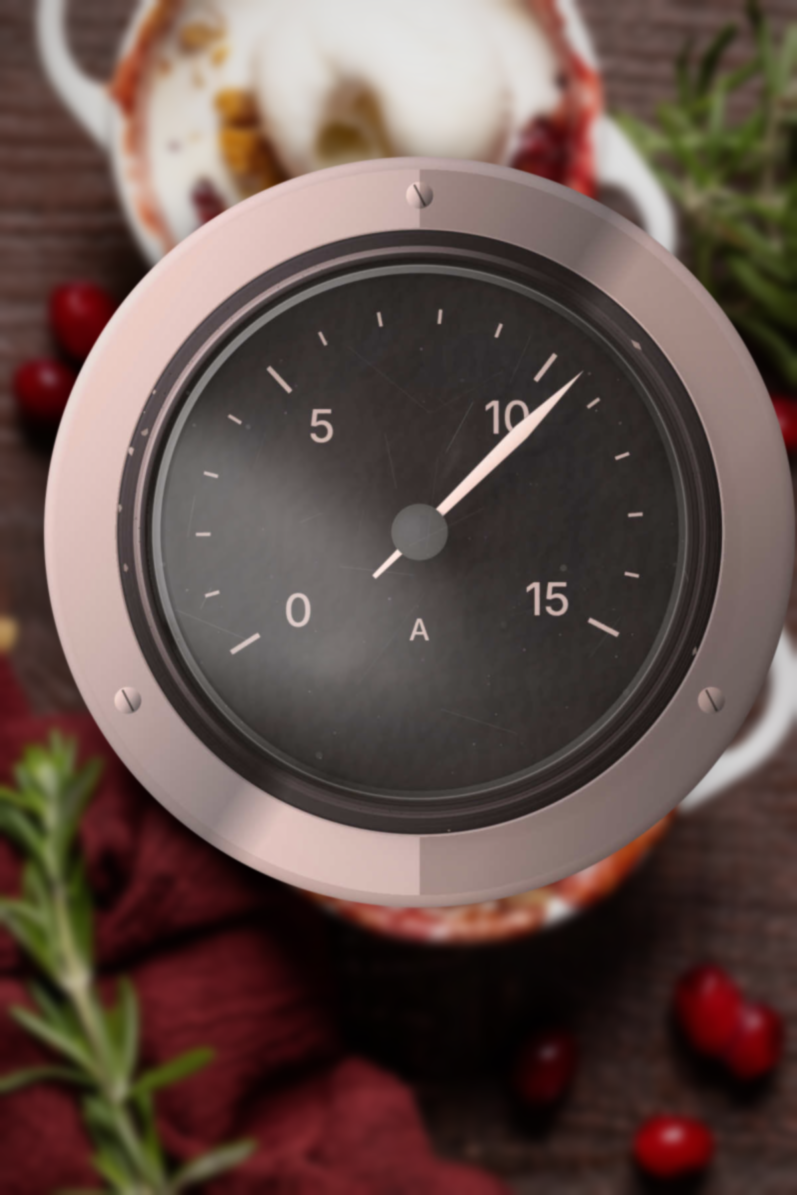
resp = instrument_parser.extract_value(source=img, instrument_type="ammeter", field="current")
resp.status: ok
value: 10.5 A
